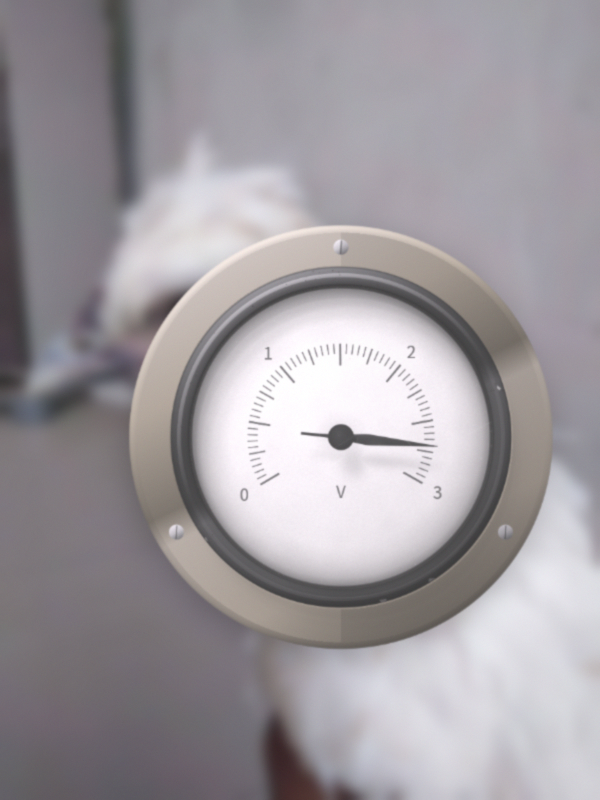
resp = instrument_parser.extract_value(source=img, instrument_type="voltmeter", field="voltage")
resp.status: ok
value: 2.7 V
